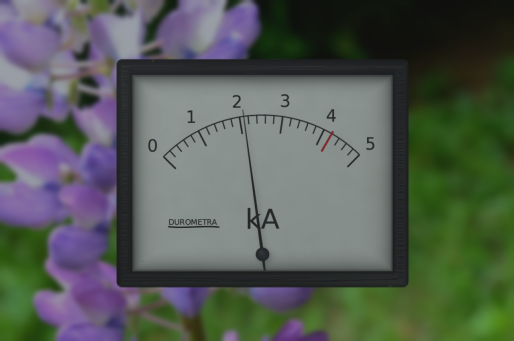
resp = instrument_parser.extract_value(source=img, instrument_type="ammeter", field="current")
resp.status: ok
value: 2.1 kA
